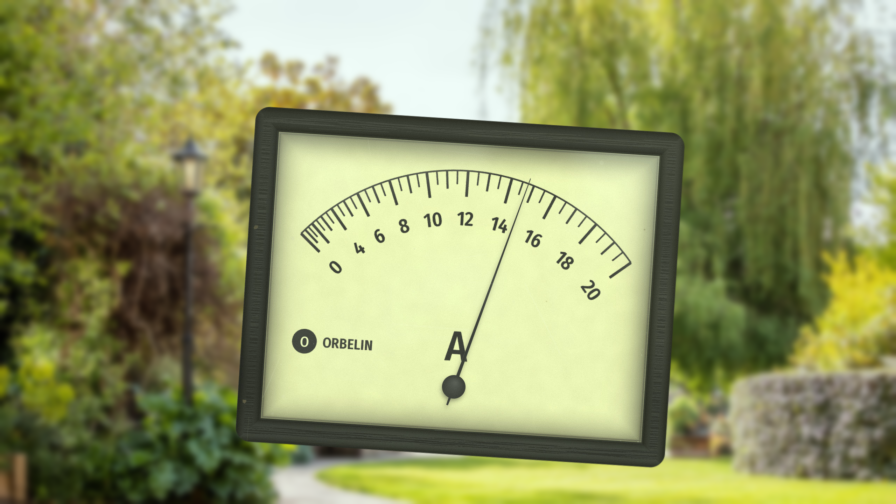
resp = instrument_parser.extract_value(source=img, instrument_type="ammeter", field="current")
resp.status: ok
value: 14.75 A
